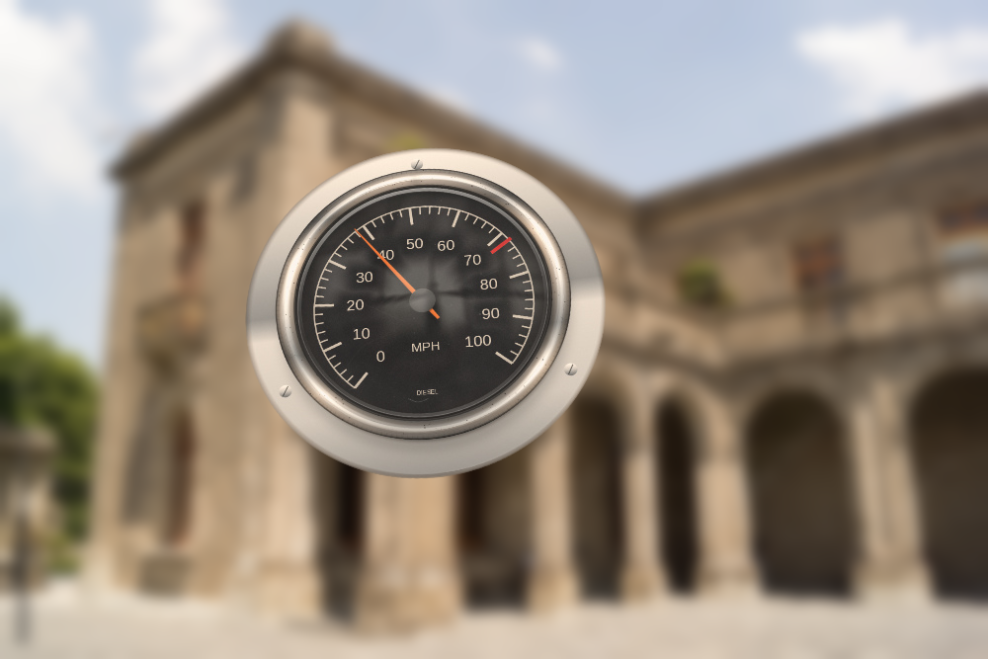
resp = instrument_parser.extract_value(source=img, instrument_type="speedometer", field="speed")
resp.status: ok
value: 38 mph
